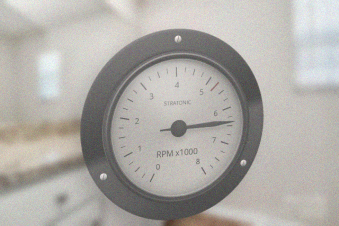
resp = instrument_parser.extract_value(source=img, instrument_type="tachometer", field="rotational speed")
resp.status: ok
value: 6375 rpm
